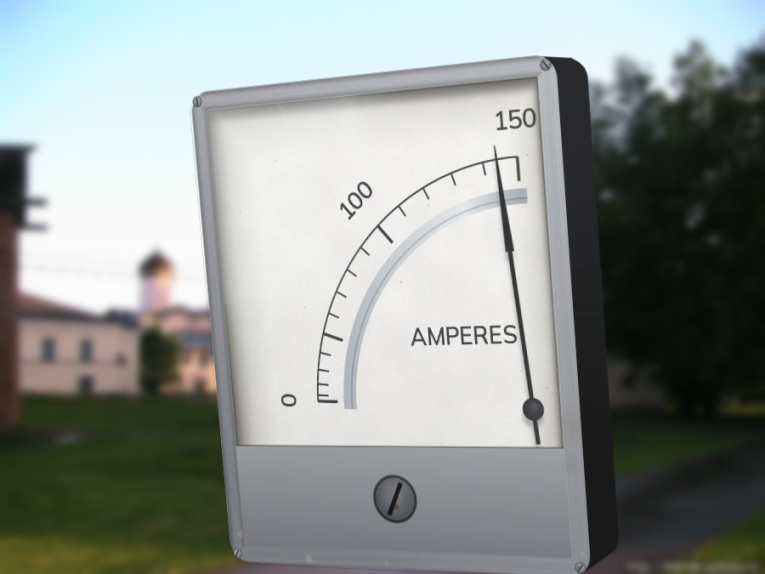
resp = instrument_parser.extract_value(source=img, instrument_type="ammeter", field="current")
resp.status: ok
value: 145 A
